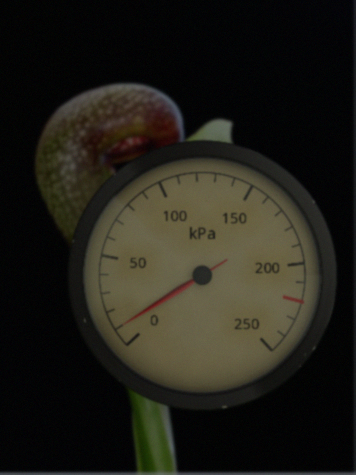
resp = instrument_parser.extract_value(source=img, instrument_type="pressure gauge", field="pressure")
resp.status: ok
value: 10 kPa
